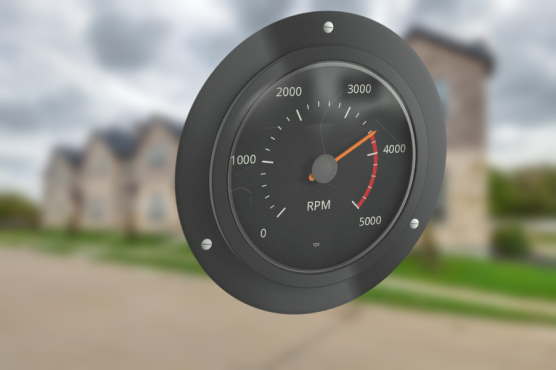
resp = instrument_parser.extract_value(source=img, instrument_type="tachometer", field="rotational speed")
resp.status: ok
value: 3600 rpm
